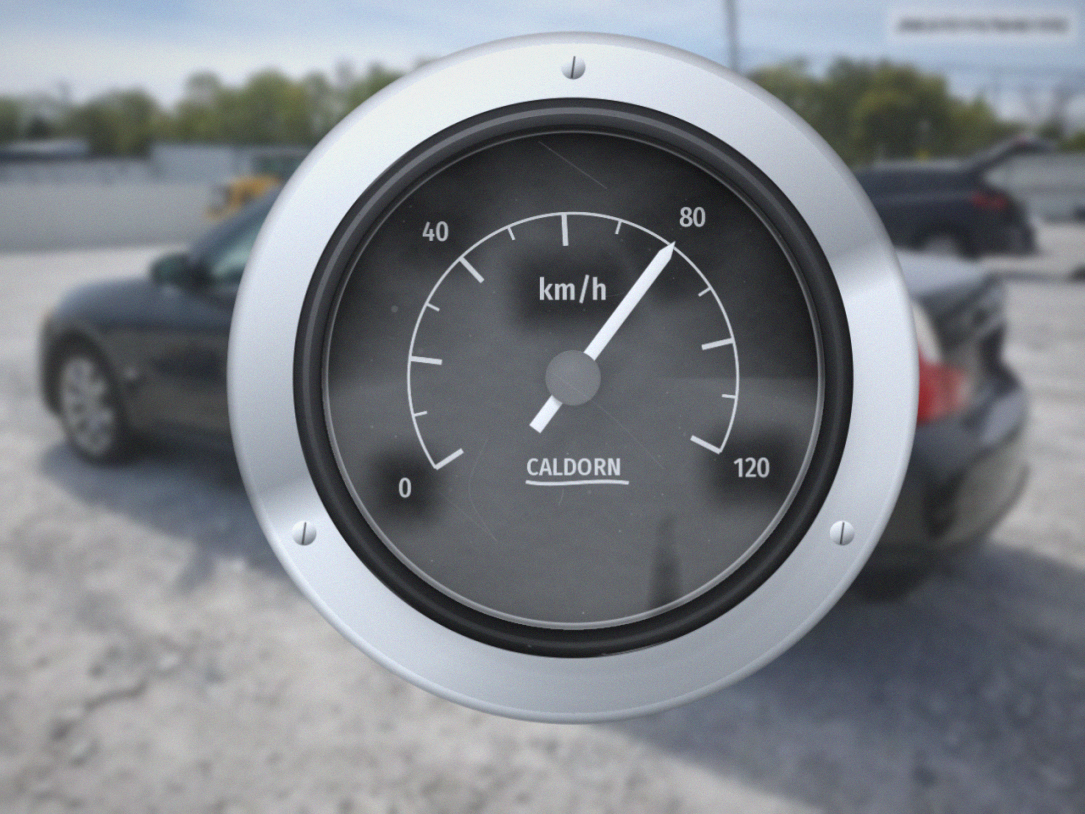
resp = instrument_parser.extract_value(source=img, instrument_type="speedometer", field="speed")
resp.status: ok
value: 80 km/h
